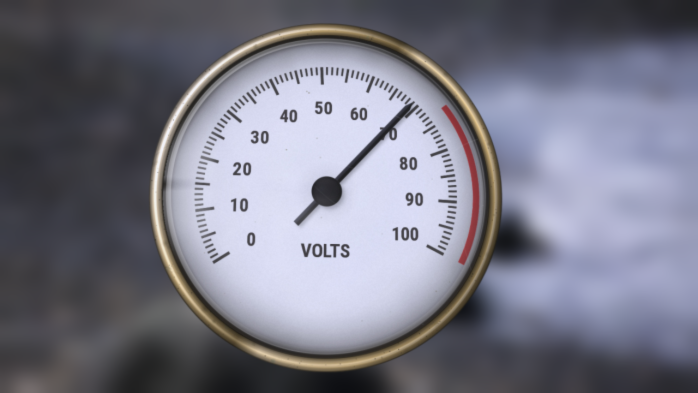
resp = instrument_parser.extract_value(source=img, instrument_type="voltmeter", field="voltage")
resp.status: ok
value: 69 V
